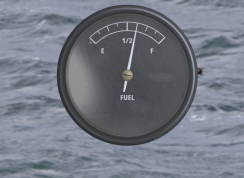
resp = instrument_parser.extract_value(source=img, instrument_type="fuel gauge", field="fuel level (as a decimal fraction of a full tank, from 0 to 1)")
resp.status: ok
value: 0.625
